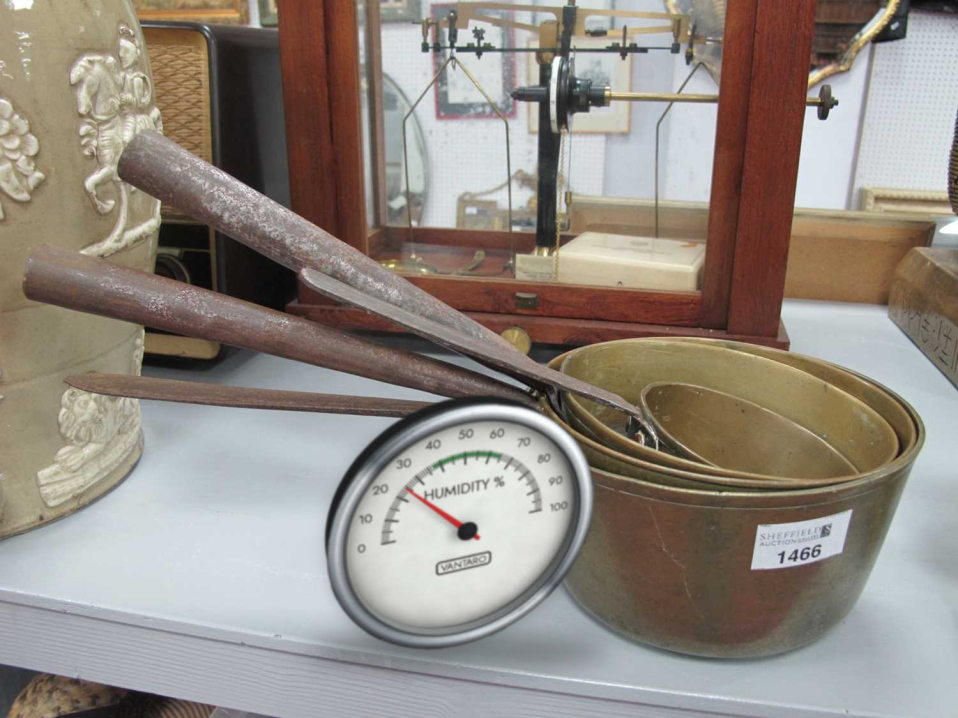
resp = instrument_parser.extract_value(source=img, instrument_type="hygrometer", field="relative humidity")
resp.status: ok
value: 25 %
